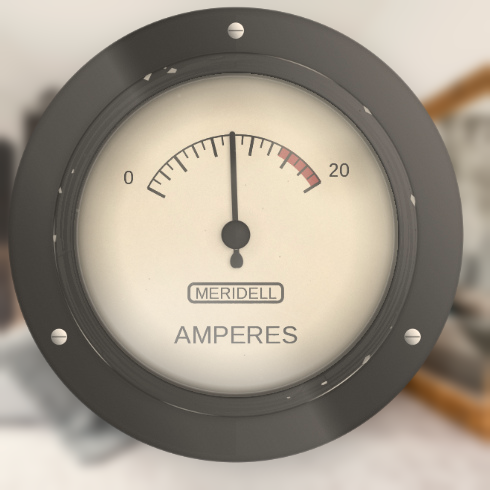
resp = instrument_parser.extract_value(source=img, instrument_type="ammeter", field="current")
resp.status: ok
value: 10 A
